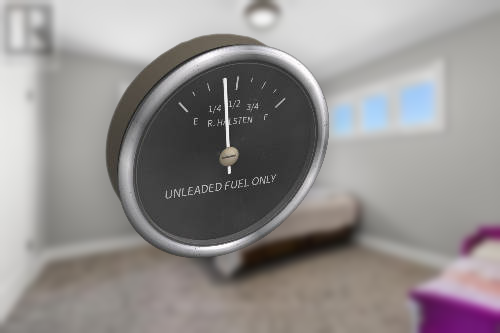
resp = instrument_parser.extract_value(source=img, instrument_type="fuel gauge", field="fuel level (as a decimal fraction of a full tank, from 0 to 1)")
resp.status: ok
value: 0.375
